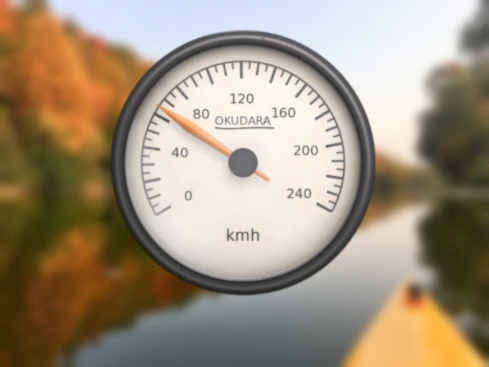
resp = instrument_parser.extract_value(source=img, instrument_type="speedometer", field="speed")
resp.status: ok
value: 65 km/h
